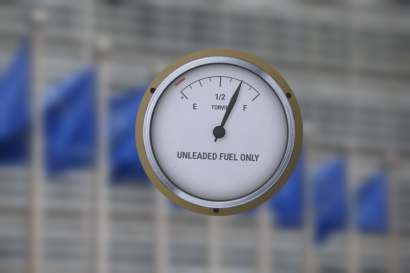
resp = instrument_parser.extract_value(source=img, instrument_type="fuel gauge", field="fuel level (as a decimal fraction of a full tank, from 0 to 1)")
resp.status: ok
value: 0.75
